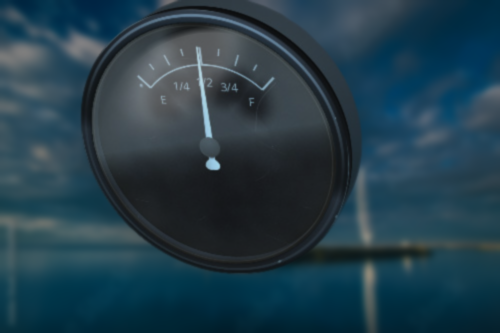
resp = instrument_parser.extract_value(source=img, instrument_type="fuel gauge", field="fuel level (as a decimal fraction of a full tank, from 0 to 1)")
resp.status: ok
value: 0.5
